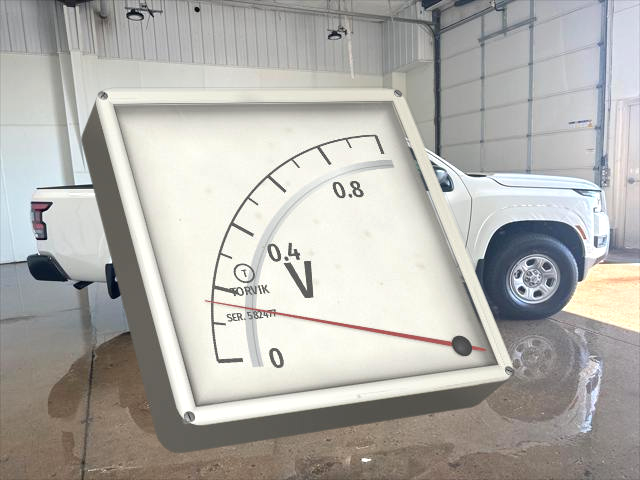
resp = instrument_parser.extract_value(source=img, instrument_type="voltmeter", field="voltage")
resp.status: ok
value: 0.15 V
